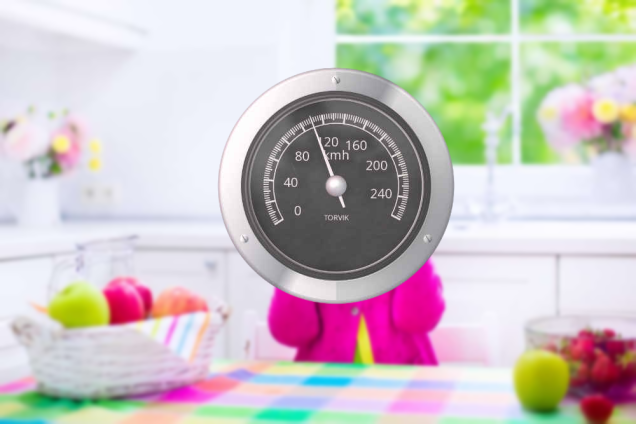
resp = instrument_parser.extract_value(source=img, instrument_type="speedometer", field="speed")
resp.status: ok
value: 110 km/h
